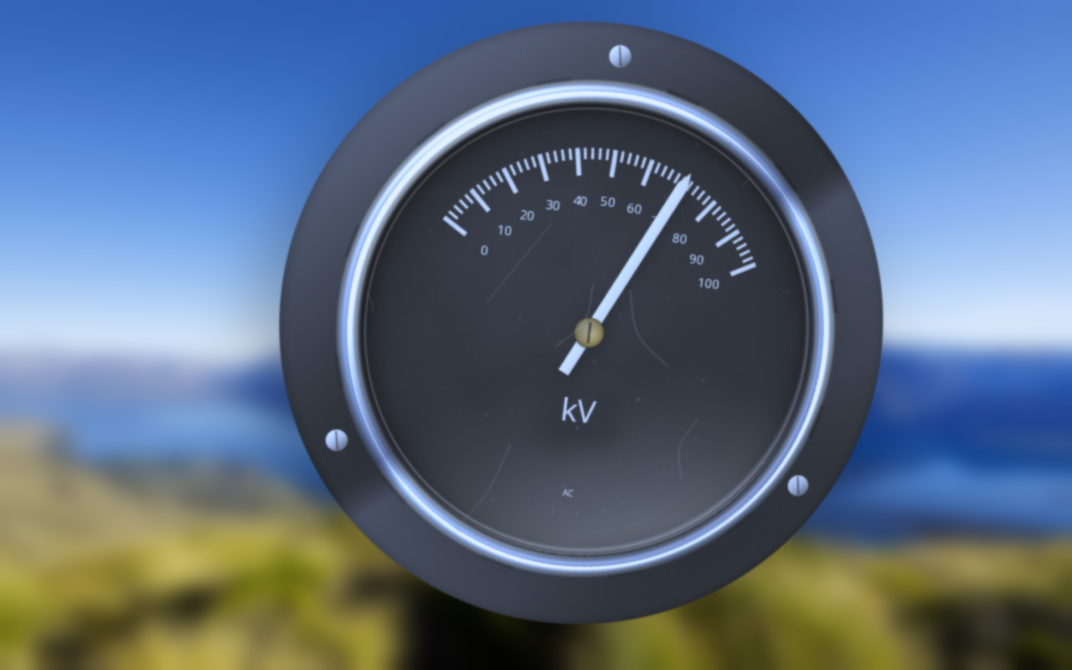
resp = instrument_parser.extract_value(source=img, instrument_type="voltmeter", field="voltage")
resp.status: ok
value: 70 kV
